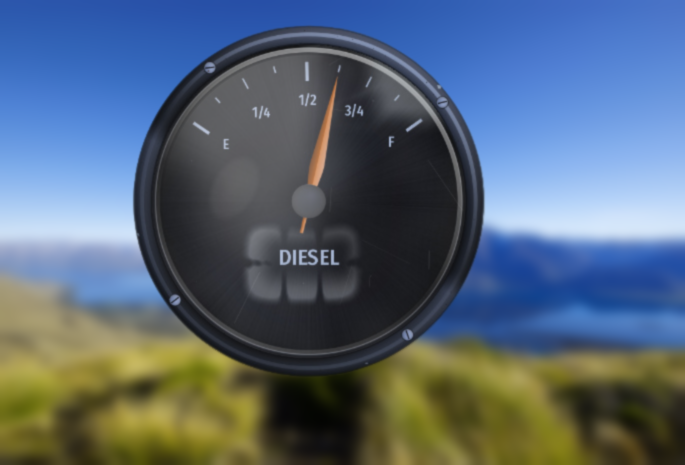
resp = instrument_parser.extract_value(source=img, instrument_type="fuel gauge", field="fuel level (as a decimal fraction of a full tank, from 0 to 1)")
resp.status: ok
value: 0.625
